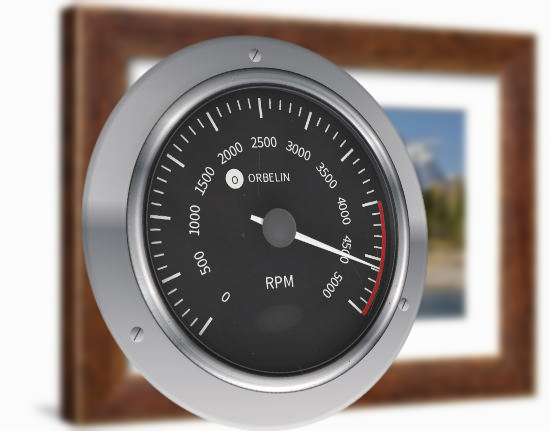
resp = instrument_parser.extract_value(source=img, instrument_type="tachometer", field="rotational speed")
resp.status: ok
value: 4600 rpm
